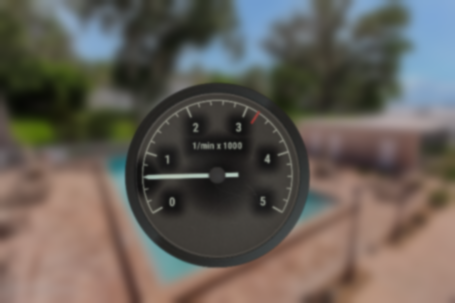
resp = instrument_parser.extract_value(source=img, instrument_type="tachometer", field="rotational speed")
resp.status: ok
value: 600 rpm
